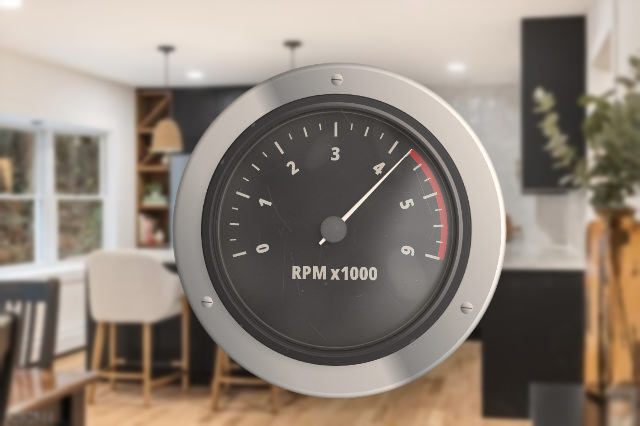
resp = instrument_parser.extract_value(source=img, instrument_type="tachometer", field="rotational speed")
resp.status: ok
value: 4250 rpm
